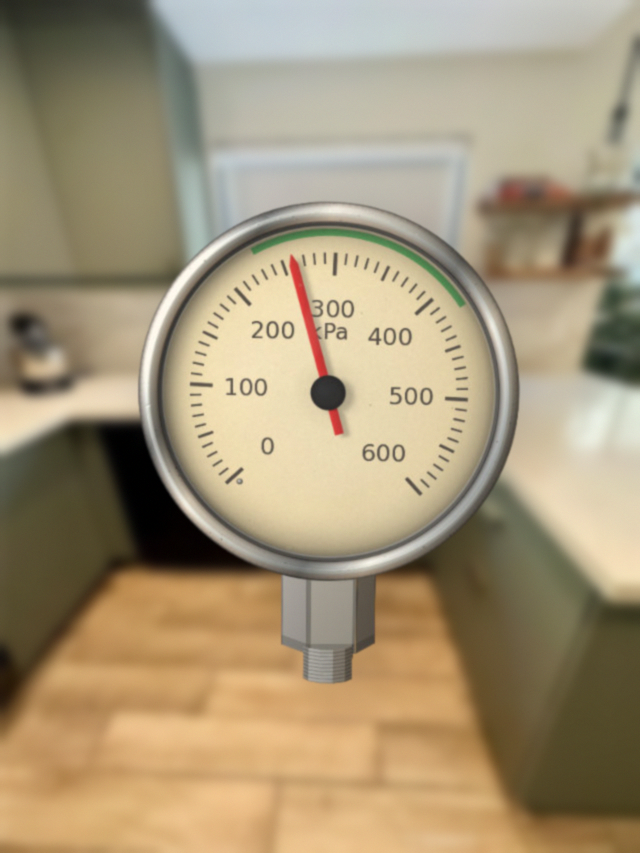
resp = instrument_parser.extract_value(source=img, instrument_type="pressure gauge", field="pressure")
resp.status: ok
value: 260 kPa
